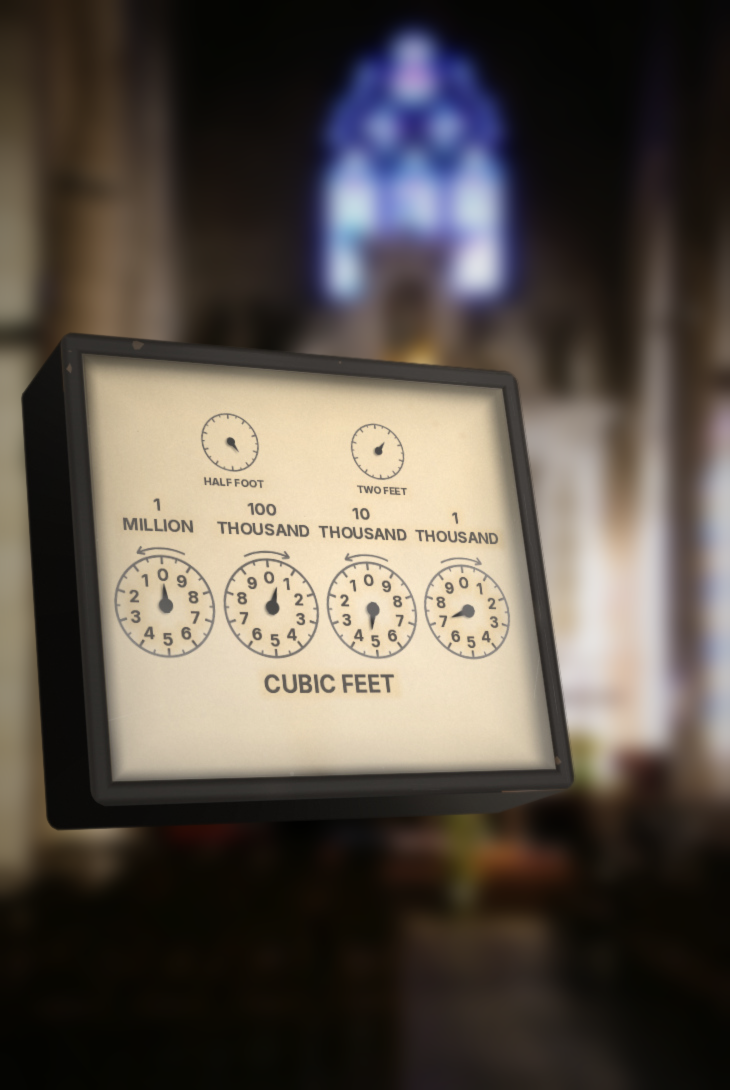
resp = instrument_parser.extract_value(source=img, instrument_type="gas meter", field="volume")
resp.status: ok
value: 4700 ft³
